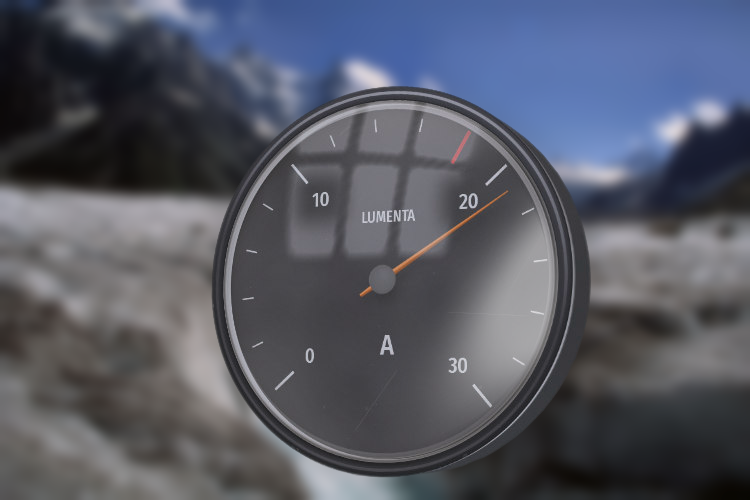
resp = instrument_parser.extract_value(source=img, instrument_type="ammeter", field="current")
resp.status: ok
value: 21 A
